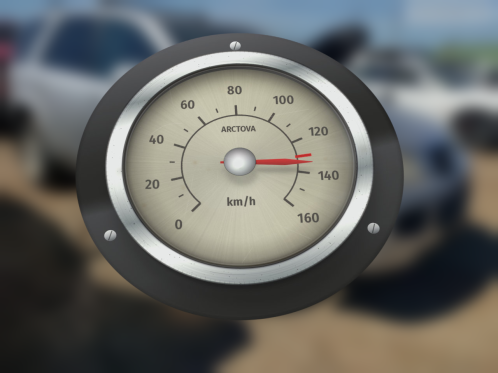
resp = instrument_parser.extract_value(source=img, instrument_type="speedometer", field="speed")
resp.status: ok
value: 135 km/h
